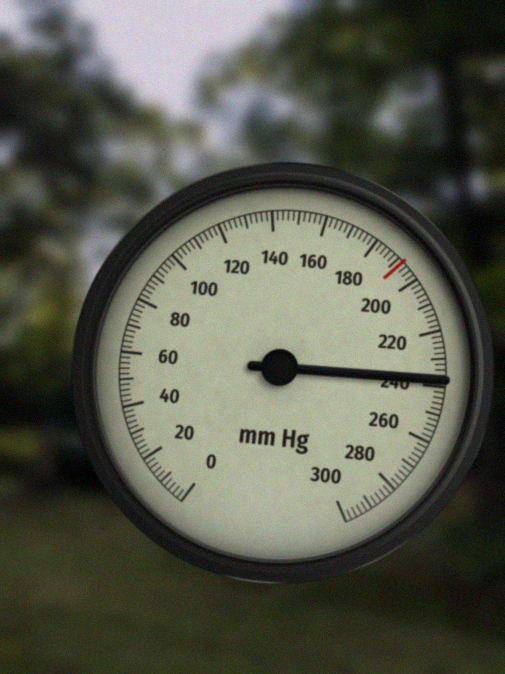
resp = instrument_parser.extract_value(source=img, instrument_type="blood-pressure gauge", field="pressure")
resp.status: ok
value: 238 mmHg
